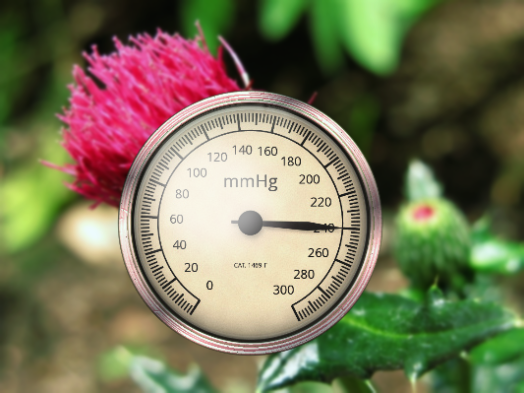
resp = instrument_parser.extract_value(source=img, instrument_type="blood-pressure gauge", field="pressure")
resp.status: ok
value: 240 mmHg
